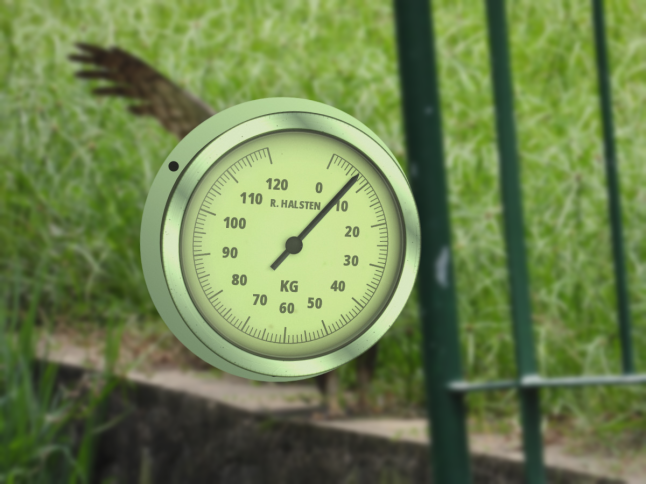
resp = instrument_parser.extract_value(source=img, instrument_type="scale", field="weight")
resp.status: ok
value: 7 kg
